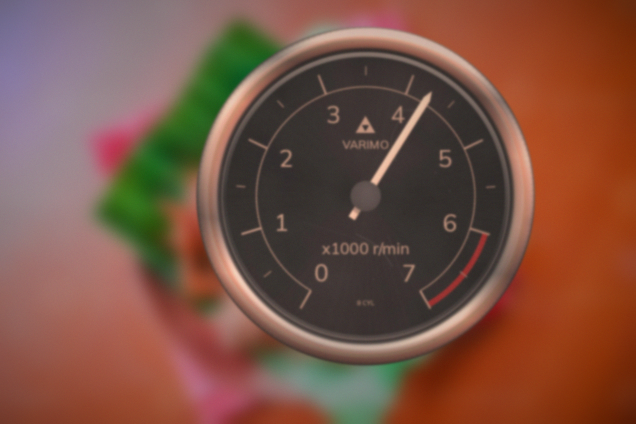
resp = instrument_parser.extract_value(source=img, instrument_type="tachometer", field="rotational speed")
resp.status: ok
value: 4250 rpm
